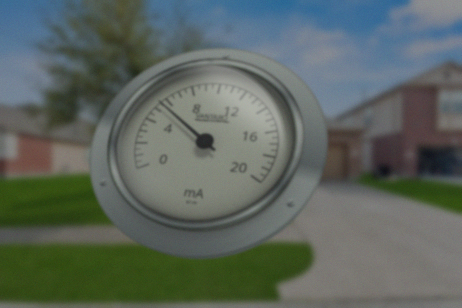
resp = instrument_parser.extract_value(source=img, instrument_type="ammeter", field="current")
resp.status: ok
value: 5.5 mA
